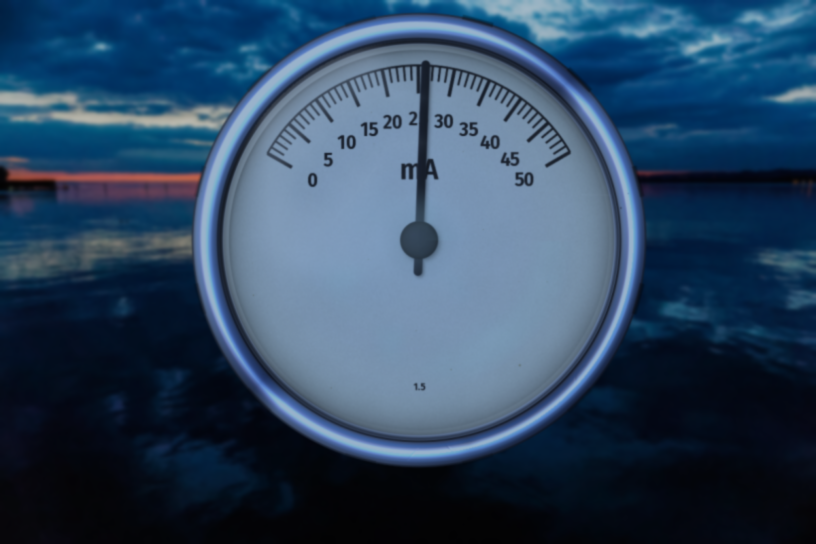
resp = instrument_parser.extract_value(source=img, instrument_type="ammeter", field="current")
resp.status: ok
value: 26 mA
